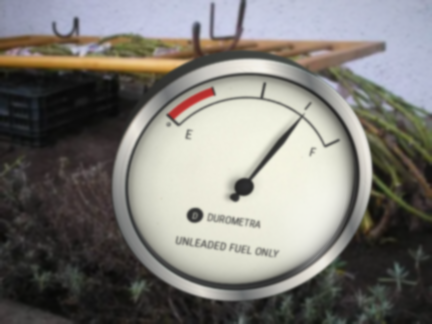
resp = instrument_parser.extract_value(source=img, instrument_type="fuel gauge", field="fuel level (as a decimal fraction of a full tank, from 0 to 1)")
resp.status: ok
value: 0.75
